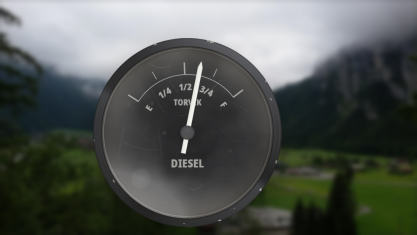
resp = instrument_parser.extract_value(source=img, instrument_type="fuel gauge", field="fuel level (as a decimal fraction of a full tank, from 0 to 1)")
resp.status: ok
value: 0.625
